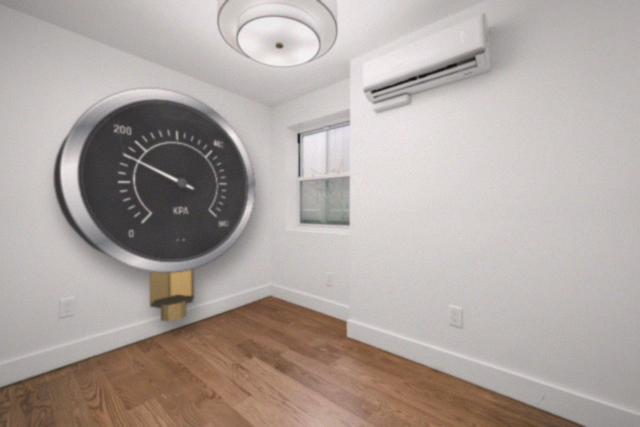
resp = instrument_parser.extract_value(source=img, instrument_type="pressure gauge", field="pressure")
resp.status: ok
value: 160 kPa
